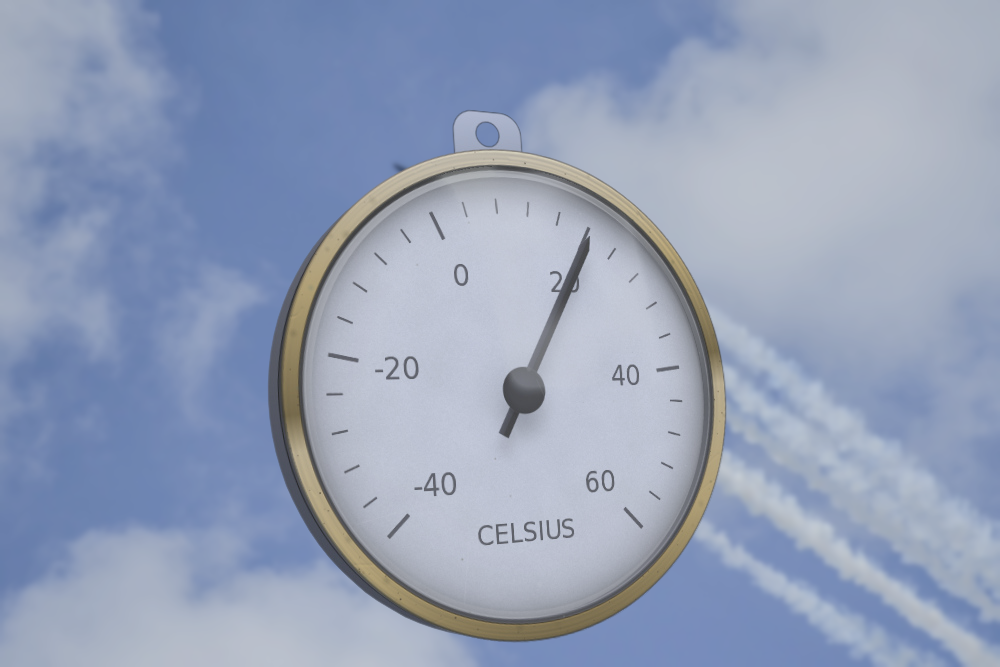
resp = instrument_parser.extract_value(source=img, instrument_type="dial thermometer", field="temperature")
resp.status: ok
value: 20 °C
